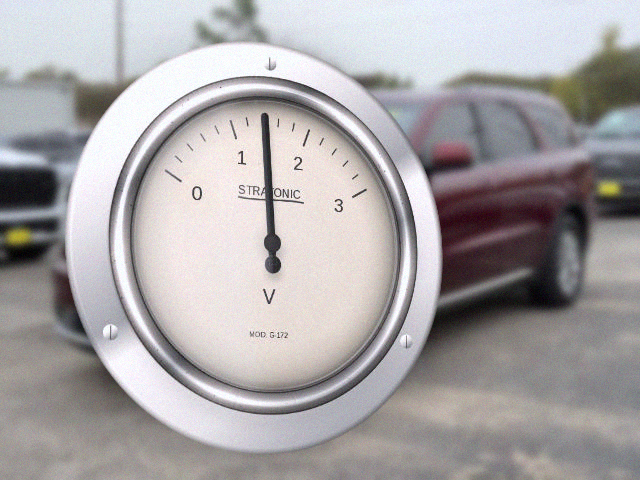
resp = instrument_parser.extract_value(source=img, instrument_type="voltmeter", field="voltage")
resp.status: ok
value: 1.4 V
